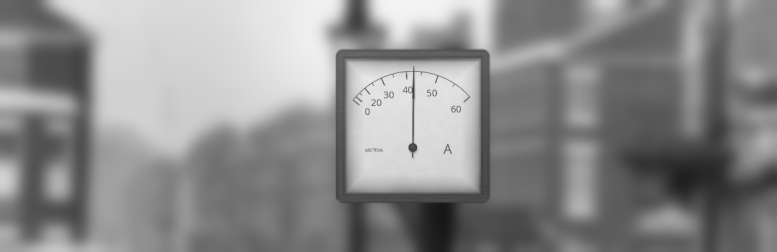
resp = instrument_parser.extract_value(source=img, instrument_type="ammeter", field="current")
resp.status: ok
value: 42.5 A
